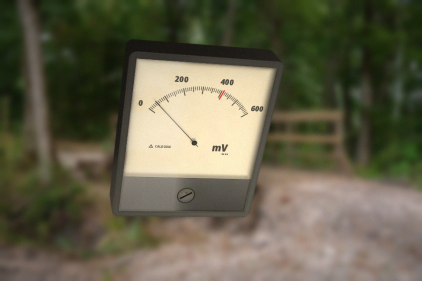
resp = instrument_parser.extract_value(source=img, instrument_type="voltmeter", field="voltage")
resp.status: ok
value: 50 mV
